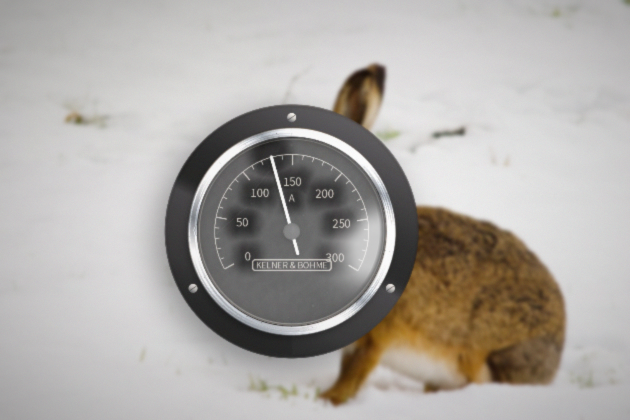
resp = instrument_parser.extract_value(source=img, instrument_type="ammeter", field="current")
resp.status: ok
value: 130 A
